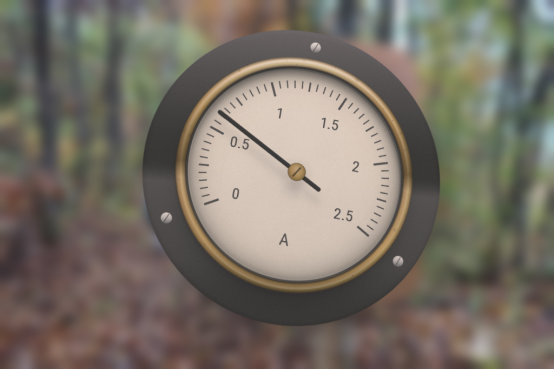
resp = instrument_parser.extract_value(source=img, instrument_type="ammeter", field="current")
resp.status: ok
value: 0.6 A
